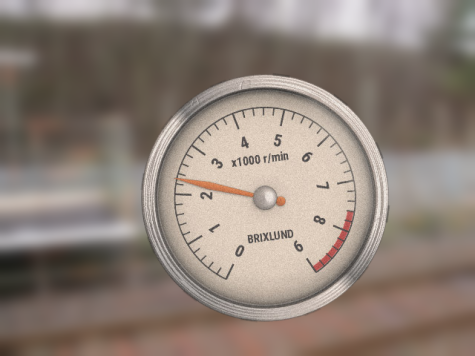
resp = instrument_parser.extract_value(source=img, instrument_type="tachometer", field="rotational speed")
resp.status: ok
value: 2300 rpm
